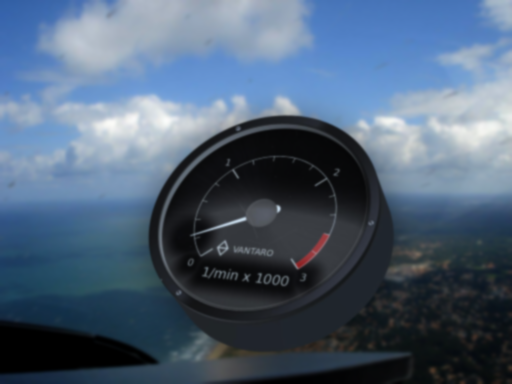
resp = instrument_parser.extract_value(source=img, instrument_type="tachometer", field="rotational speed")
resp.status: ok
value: 200 rpm
